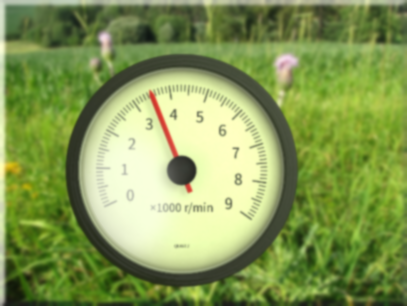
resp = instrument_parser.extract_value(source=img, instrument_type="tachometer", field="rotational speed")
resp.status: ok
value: 3500 rpm
